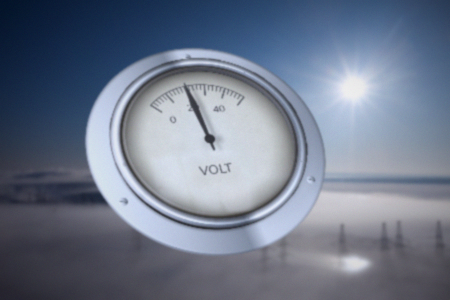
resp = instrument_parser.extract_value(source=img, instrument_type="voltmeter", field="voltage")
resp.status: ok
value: 20 V
